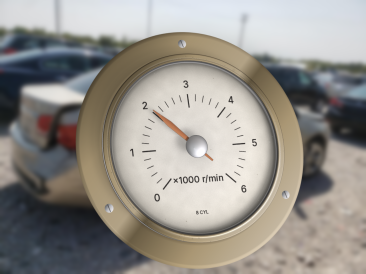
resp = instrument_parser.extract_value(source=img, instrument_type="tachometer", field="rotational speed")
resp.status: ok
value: 2000 rpm
